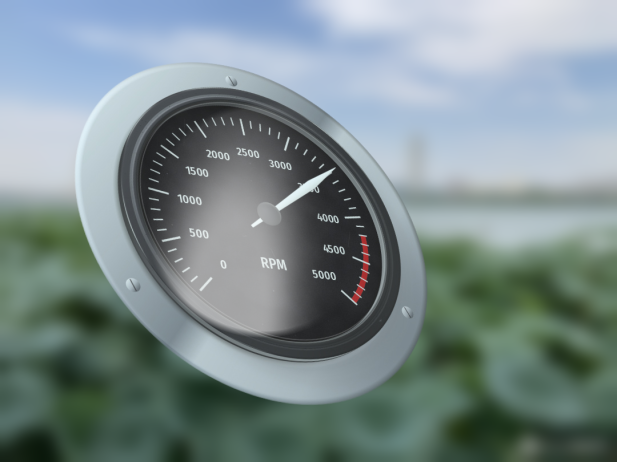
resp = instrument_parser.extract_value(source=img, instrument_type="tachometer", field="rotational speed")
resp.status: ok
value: 3500 rpm
